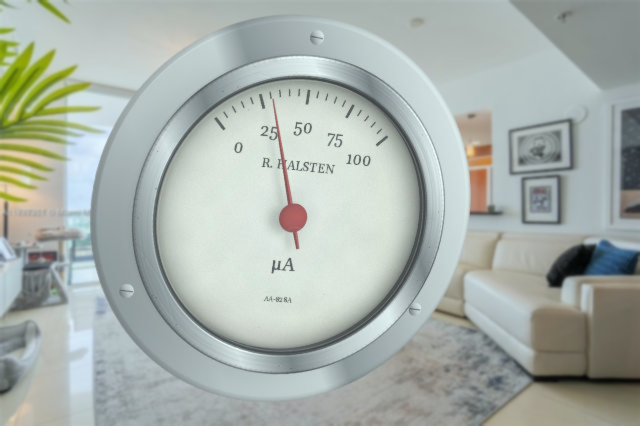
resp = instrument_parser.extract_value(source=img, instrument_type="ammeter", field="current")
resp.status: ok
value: 30 µA
